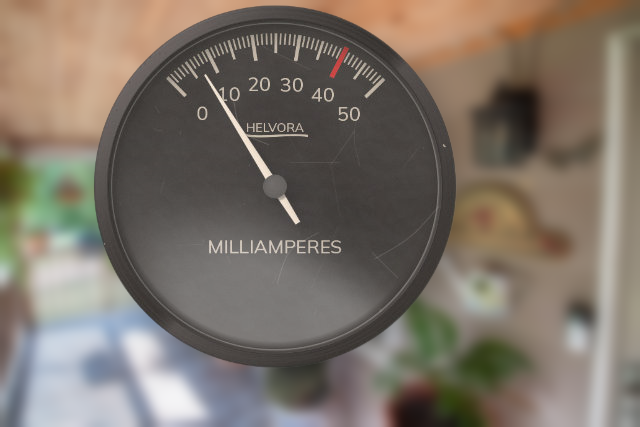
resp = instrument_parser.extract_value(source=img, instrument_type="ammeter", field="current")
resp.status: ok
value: 7 mA
